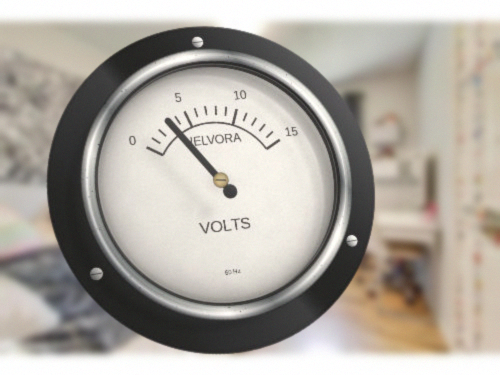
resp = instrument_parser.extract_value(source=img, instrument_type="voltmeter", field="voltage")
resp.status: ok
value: 3 V
